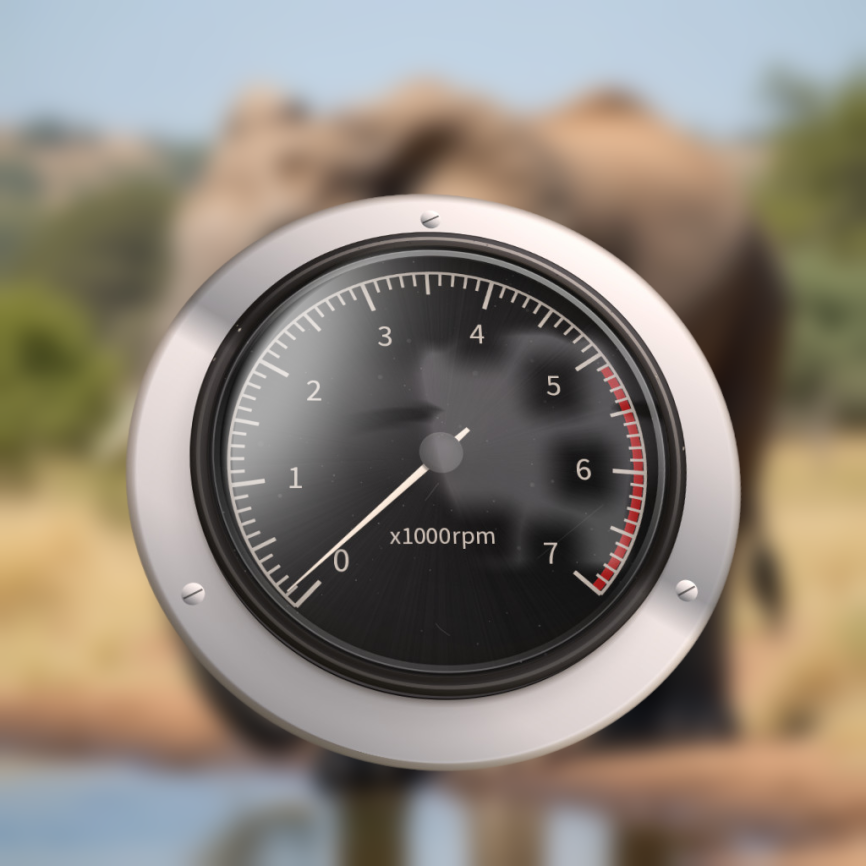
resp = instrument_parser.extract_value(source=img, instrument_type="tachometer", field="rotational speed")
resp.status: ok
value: 100 rpm
